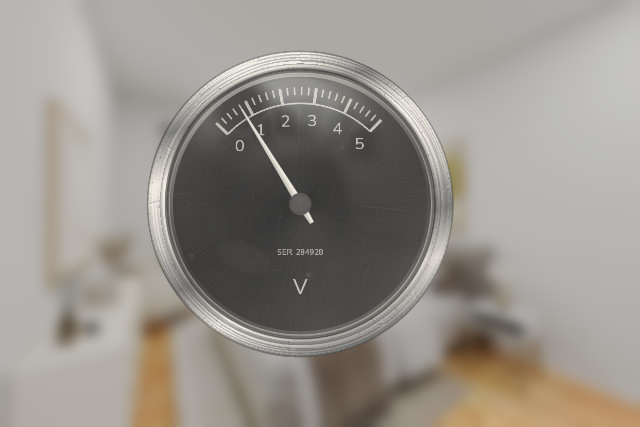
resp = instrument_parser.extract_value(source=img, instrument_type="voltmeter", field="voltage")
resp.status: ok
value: 0.8 V
